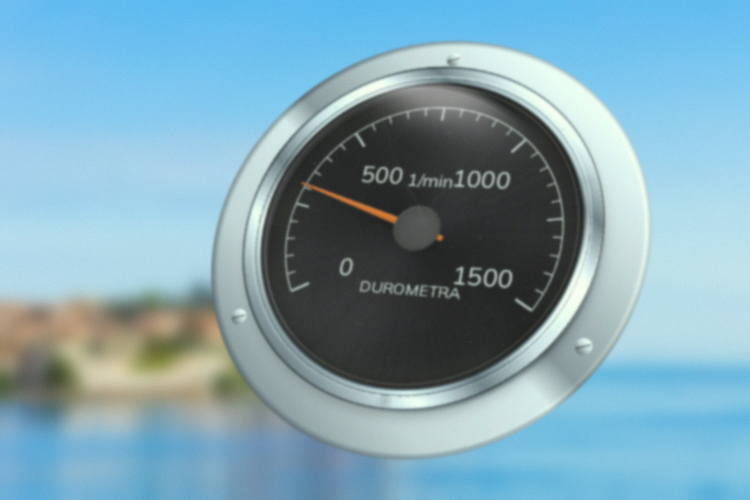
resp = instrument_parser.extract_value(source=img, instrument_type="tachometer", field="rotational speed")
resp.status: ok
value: 300 rpm
